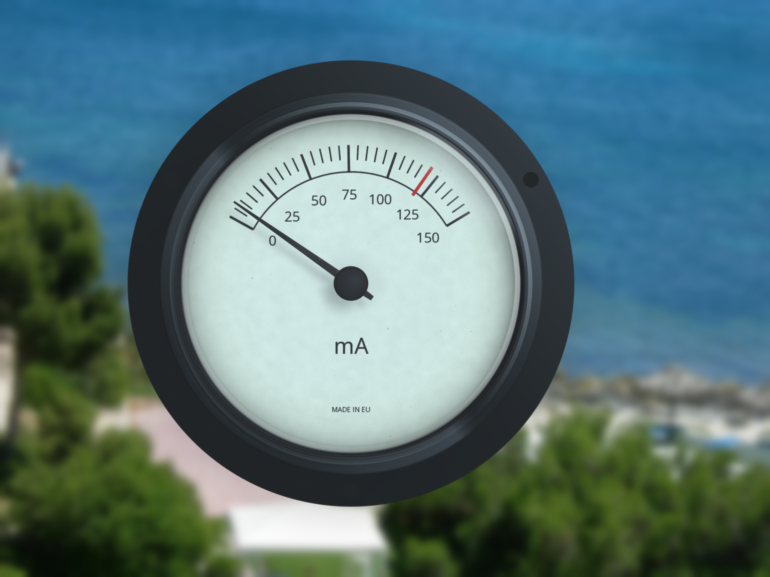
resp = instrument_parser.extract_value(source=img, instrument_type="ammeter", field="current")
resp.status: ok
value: 7.5 mA
